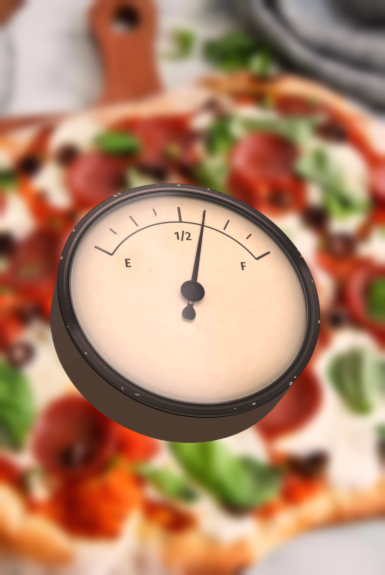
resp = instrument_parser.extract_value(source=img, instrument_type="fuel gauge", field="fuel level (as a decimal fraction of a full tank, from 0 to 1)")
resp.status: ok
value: 0.625
